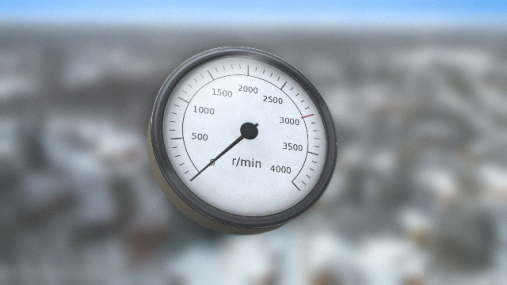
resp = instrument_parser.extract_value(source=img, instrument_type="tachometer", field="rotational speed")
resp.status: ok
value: 0 rpm
